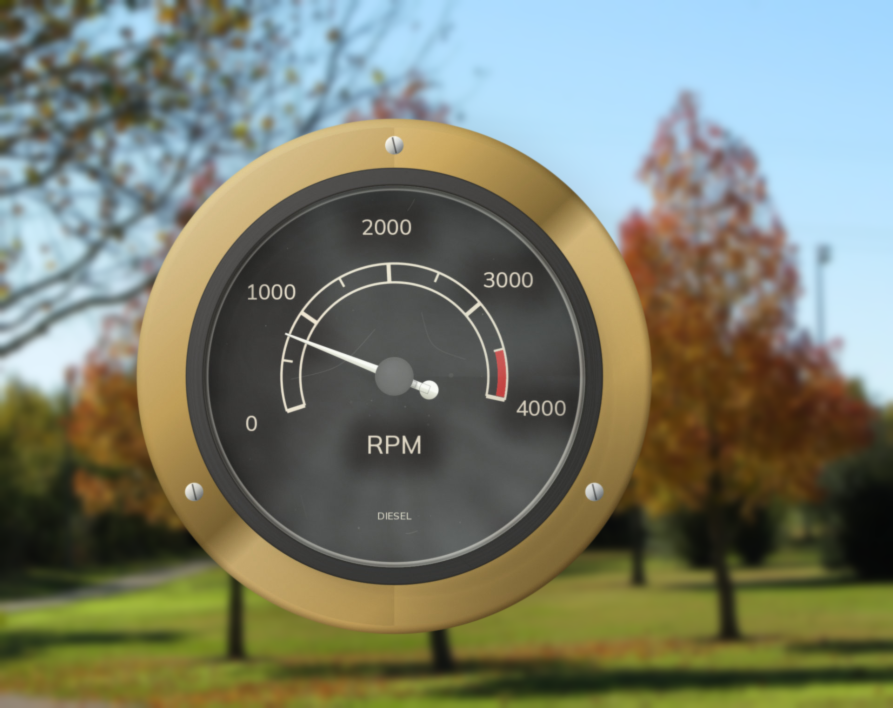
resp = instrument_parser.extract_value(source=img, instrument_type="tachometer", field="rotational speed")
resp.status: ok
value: 750 rpm
